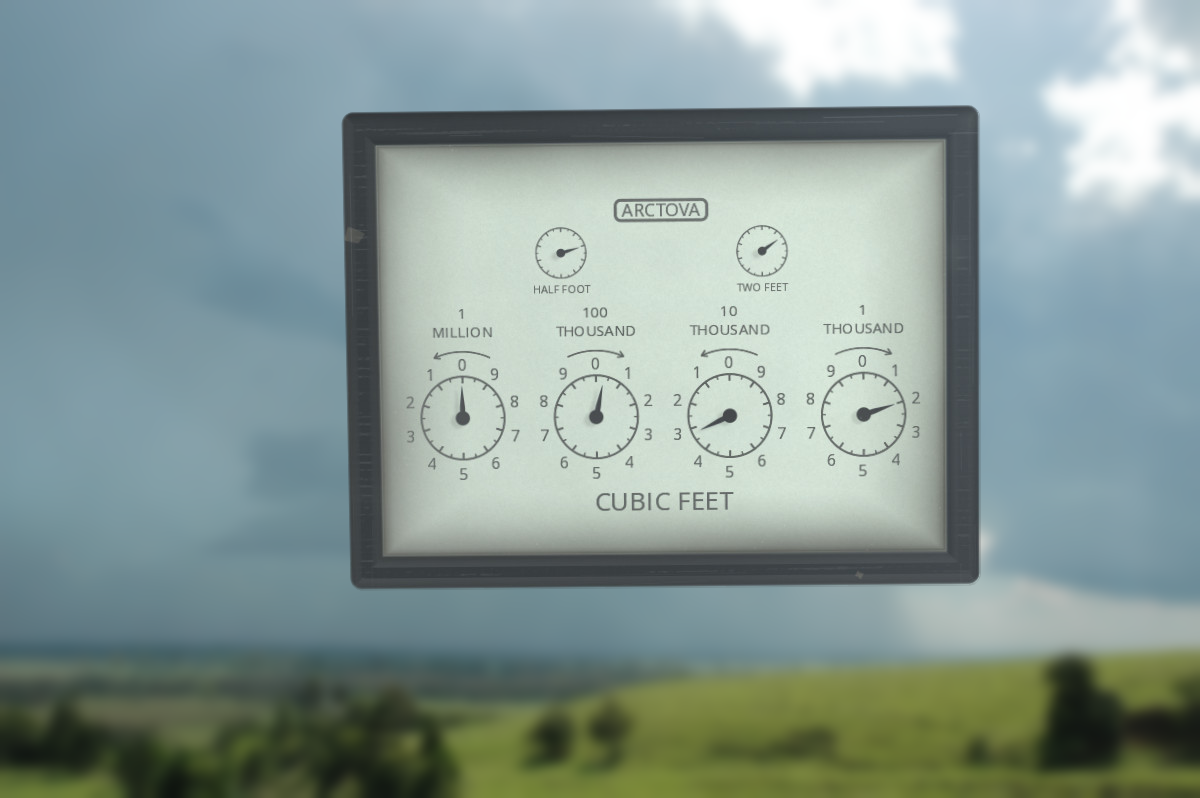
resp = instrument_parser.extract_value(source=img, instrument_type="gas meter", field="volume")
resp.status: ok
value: 3200 ft³
